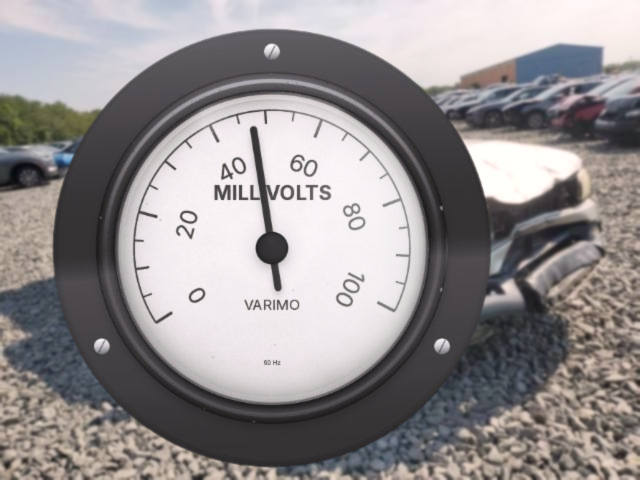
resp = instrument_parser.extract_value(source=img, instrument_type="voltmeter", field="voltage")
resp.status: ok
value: 47.5 mV
